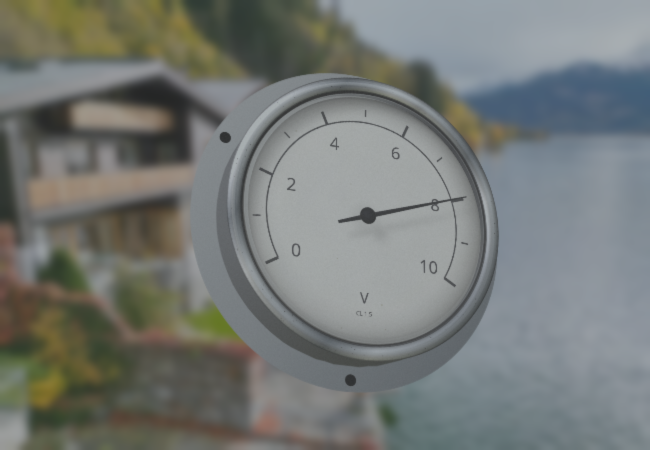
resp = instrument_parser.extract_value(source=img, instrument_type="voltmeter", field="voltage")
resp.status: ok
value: 8 V
